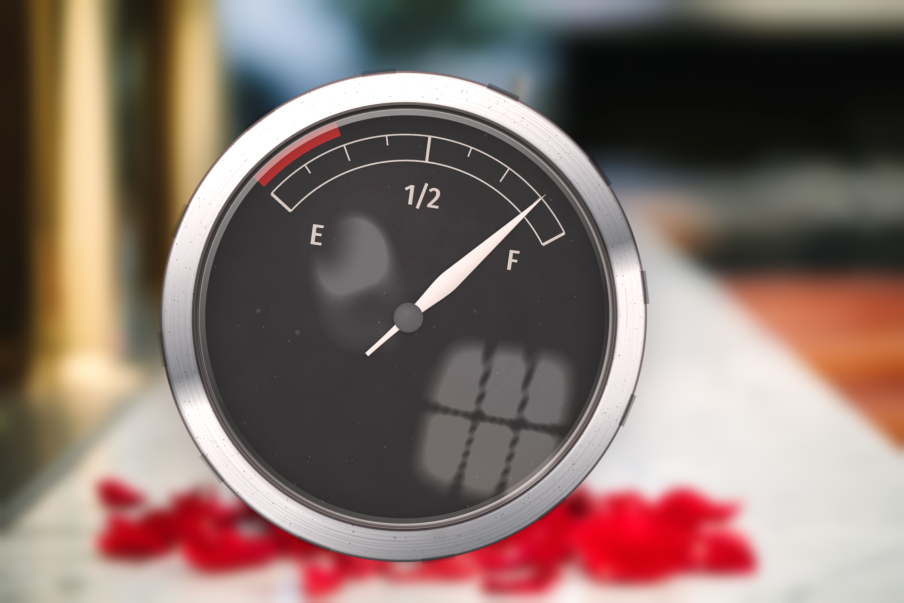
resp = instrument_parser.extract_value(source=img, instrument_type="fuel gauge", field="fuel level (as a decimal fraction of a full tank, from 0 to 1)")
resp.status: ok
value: 0.875
